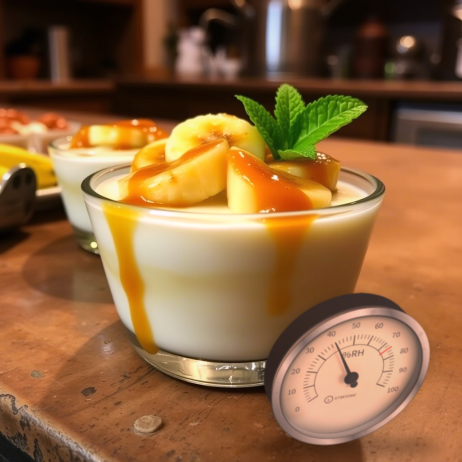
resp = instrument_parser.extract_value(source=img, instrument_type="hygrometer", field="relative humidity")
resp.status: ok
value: 40 %
